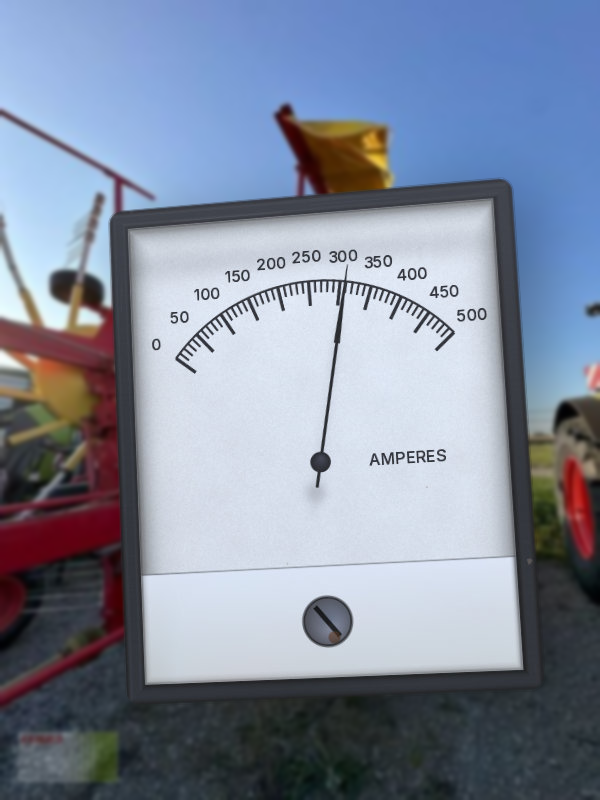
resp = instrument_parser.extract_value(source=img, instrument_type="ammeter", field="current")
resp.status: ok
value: 310 A
